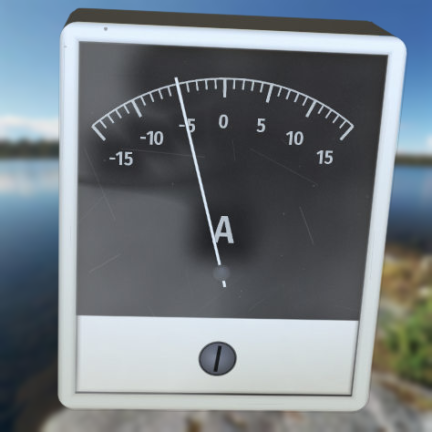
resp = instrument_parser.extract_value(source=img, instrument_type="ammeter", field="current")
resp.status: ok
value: -5 A
